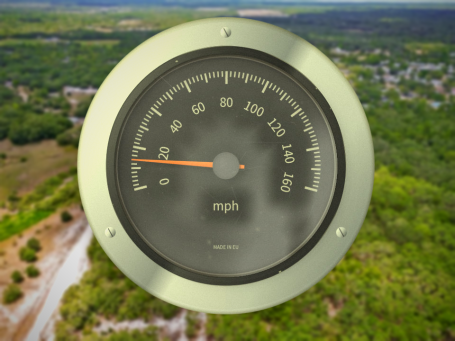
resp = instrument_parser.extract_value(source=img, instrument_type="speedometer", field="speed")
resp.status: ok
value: 14 mph
